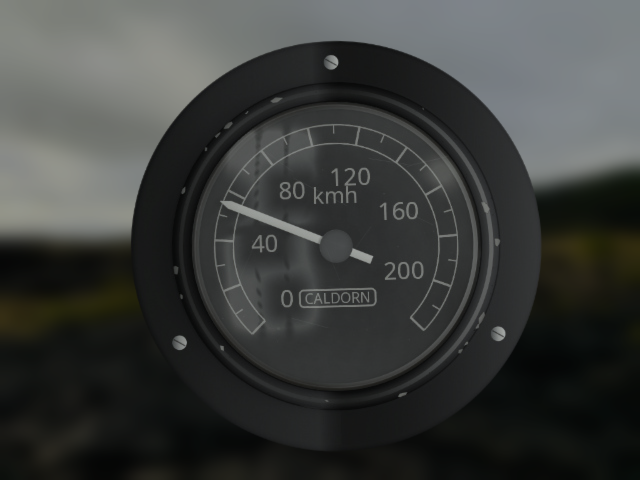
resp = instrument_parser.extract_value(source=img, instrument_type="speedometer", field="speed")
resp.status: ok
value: 55 km/h
